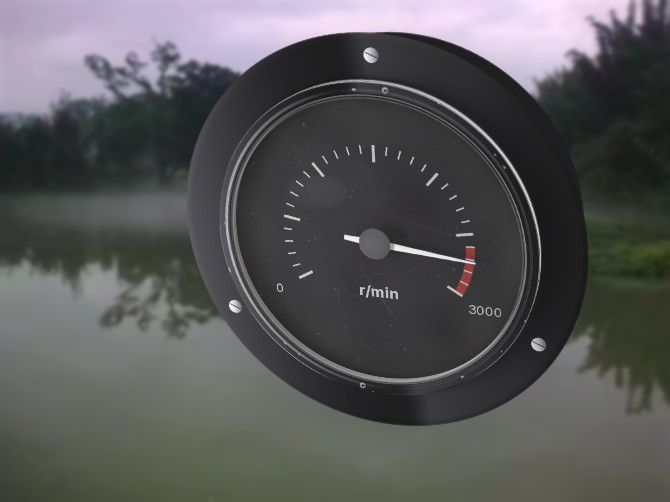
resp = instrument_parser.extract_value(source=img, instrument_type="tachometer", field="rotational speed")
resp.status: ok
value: 2700 rpm
